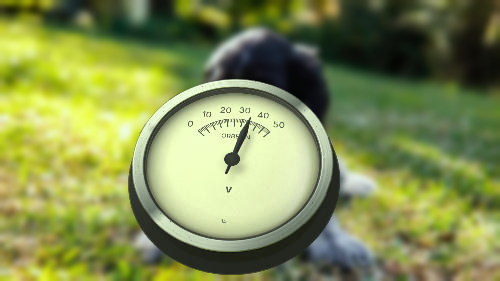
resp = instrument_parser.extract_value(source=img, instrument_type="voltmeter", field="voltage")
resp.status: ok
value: 35 V
